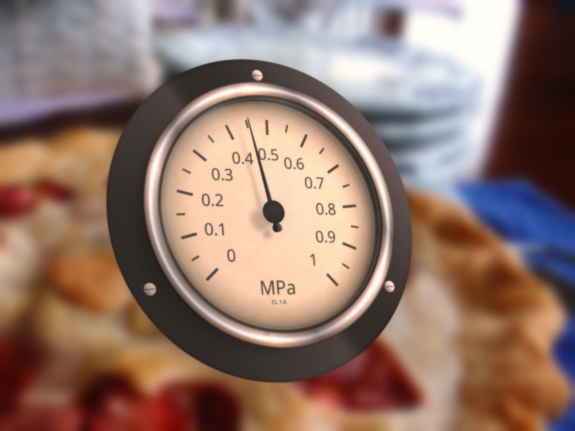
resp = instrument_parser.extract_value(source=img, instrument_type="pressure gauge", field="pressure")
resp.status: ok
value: 0.45 MPa
